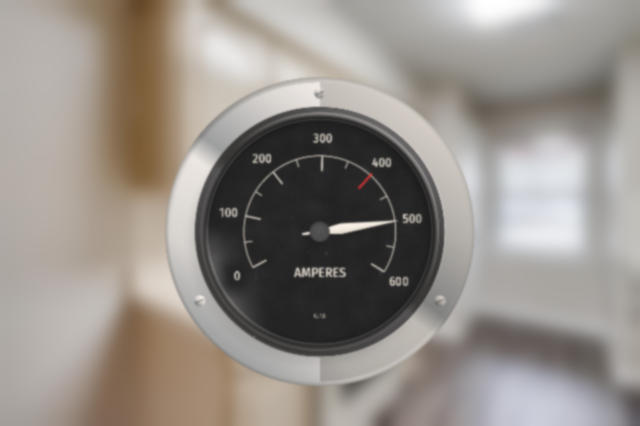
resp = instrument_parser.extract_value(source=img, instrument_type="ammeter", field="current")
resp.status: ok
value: 500 A
